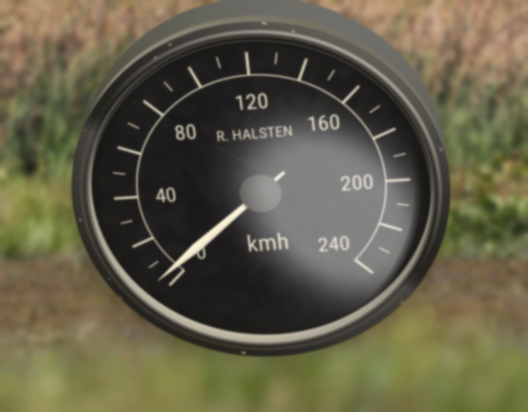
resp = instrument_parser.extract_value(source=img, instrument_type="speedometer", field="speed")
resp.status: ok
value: 5 km/h
